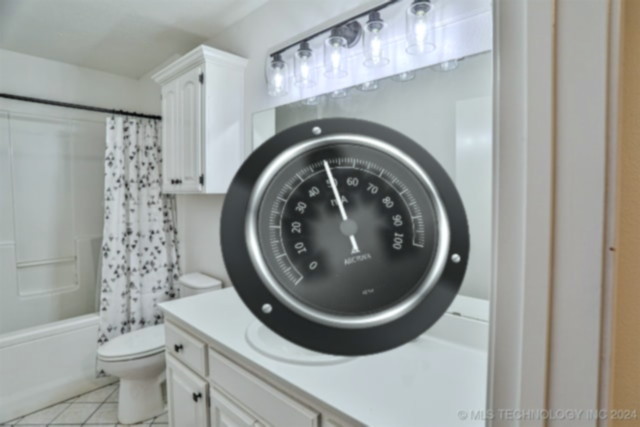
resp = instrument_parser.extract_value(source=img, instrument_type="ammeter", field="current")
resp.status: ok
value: 50 mA
